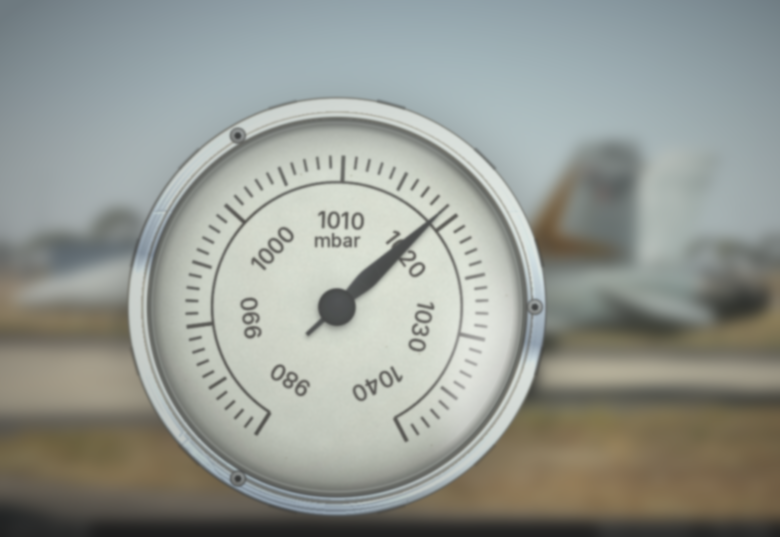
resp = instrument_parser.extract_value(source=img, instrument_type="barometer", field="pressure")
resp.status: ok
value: 1019 mbar
